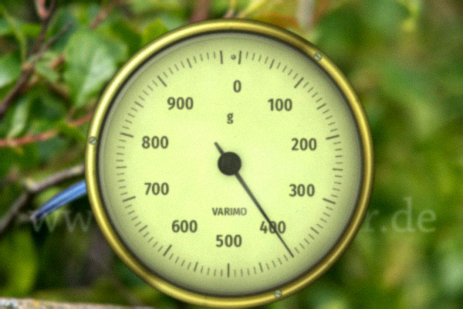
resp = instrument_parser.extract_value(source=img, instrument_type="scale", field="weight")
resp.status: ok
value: 400 g
